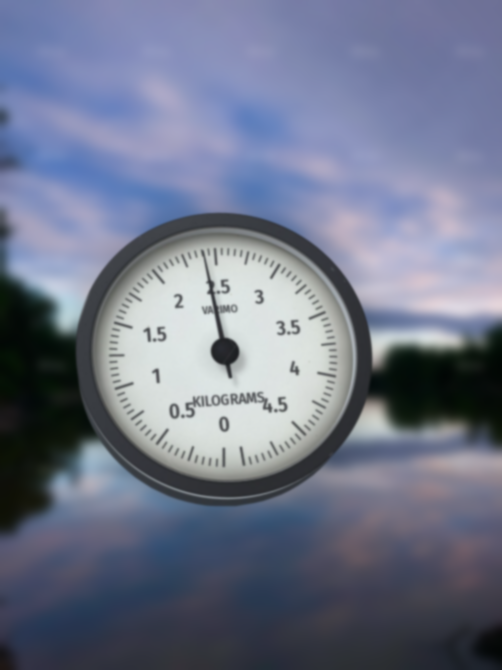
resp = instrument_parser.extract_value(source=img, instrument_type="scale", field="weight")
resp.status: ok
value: 2.4 kg
